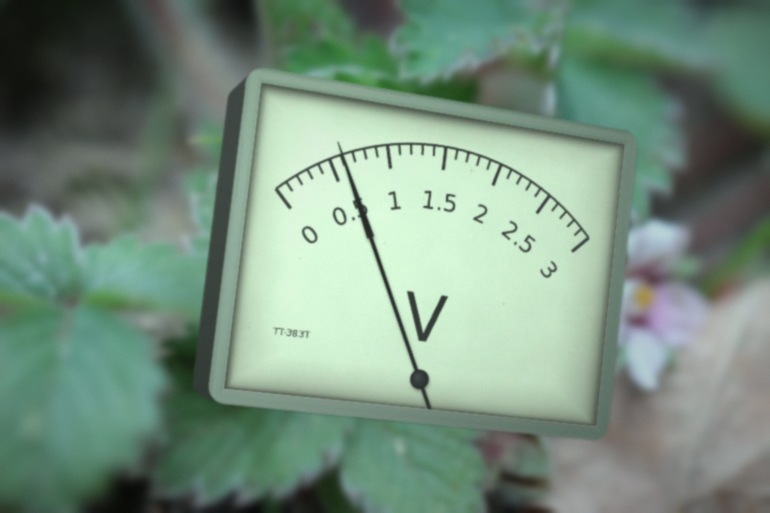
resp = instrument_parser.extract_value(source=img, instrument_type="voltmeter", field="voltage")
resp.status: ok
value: 0.6 V
